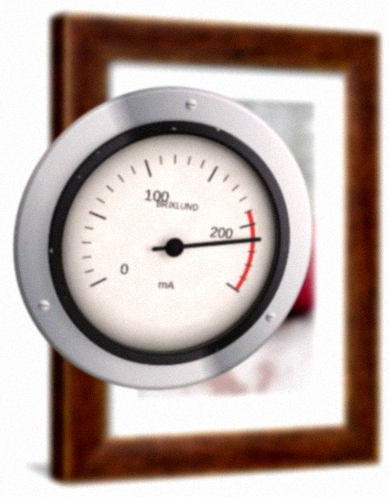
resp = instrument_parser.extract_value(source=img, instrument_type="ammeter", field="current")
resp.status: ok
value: 210 mA
